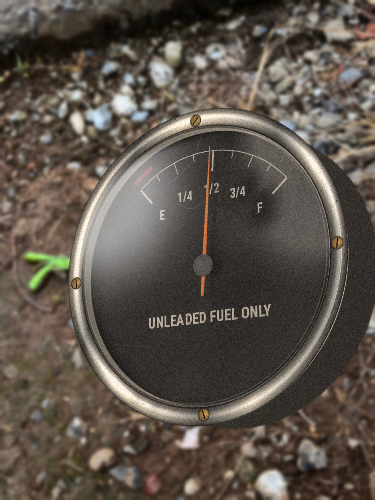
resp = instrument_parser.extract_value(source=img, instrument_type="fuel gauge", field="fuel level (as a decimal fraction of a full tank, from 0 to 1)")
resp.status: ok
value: 0.5
